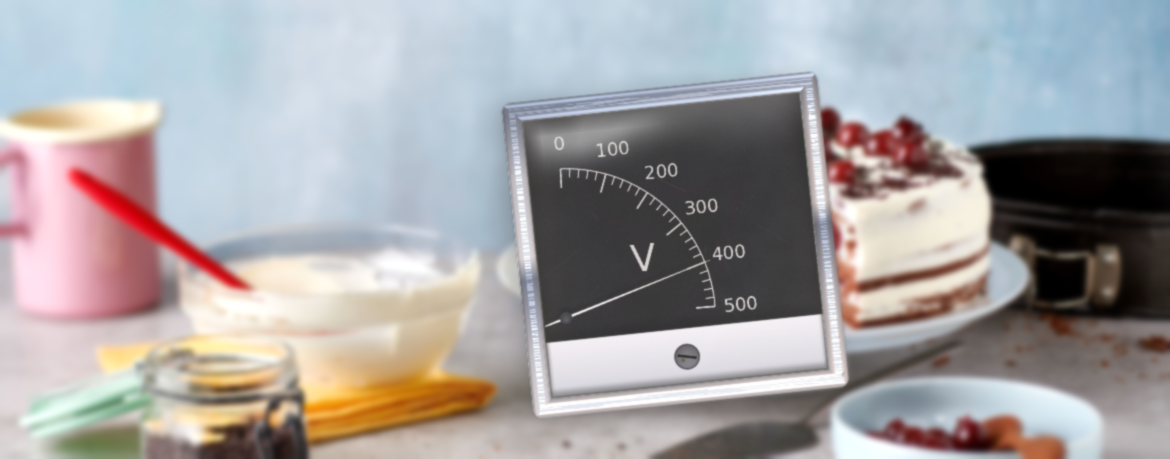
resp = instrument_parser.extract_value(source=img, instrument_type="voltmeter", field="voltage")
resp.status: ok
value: 400 V
